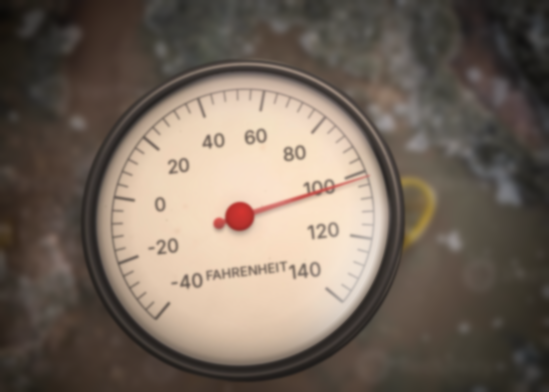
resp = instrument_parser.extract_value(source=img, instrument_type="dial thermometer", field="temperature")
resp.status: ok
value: 102 °F
